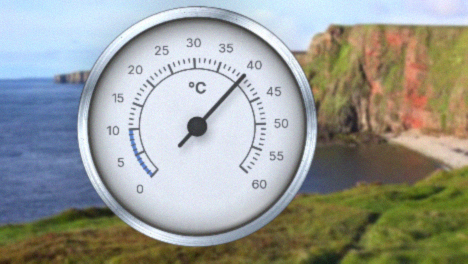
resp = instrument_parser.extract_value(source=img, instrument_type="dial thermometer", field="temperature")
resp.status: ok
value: 40 °C
